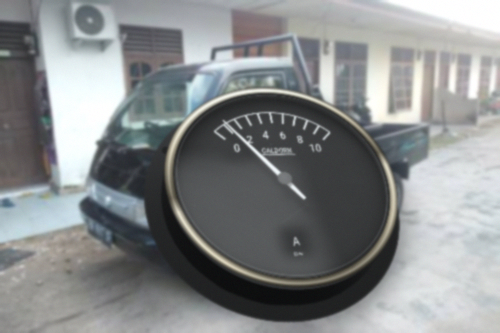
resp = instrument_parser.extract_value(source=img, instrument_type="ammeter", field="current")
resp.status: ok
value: 1 A
